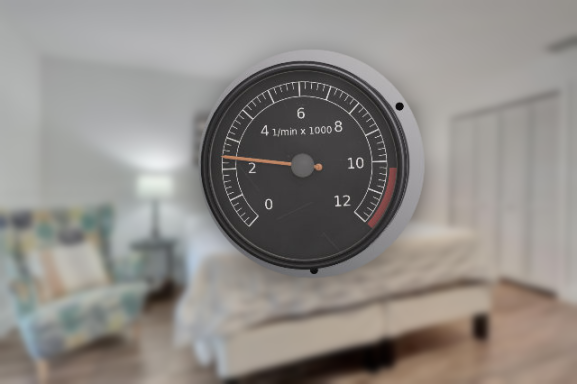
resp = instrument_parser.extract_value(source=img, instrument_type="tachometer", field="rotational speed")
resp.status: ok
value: 2400 rpm
